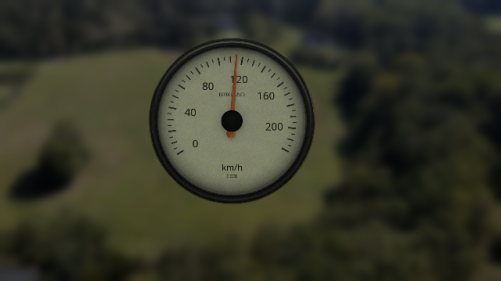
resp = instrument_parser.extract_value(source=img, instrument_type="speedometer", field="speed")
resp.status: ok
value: 115 km/h
